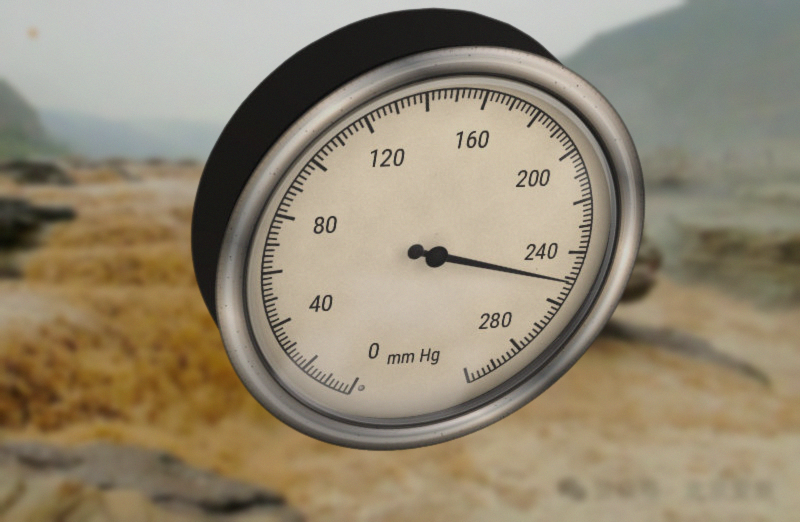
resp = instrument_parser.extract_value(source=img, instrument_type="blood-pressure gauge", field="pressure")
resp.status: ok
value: 250 mmHg
